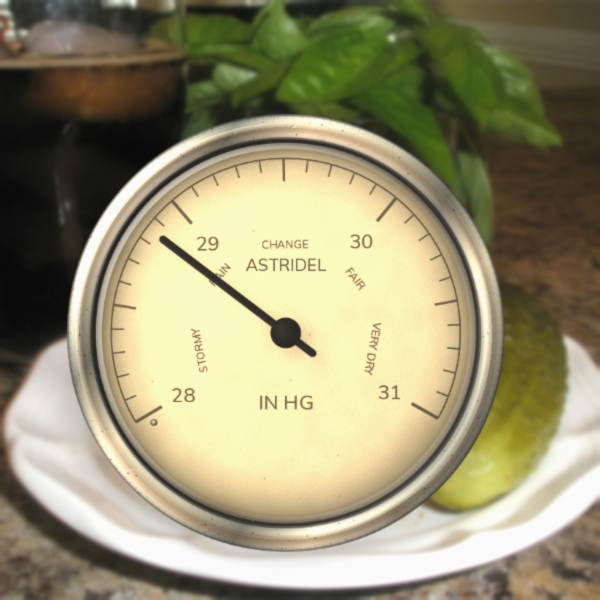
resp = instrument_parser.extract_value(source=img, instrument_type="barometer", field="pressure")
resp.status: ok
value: 28.85 inHg
